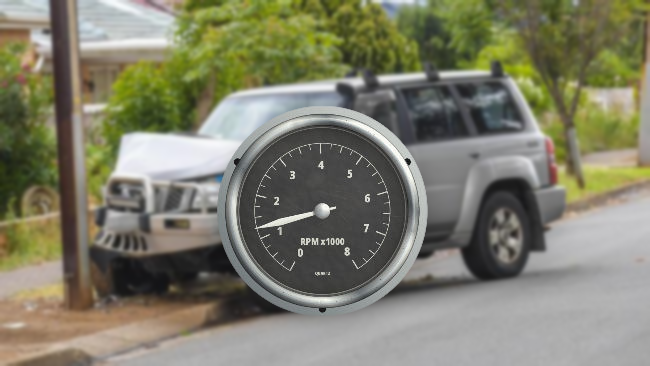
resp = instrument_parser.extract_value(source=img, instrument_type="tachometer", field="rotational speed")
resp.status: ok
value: 1250 rpm
